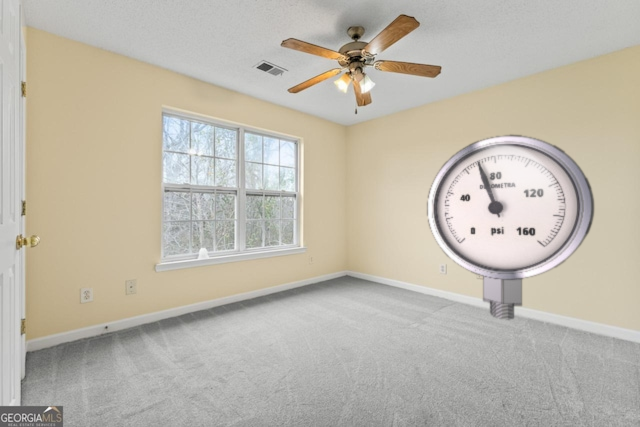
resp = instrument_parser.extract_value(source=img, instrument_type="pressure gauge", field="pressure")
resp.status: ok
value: 70 psi
